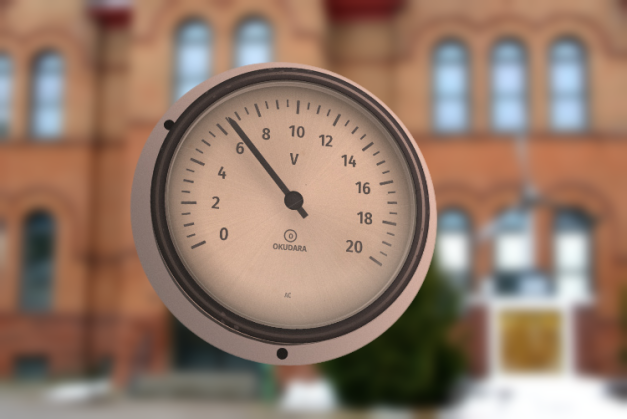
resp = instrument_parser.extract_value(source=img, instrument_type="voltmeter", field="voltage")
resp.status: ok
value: 6.5 V
